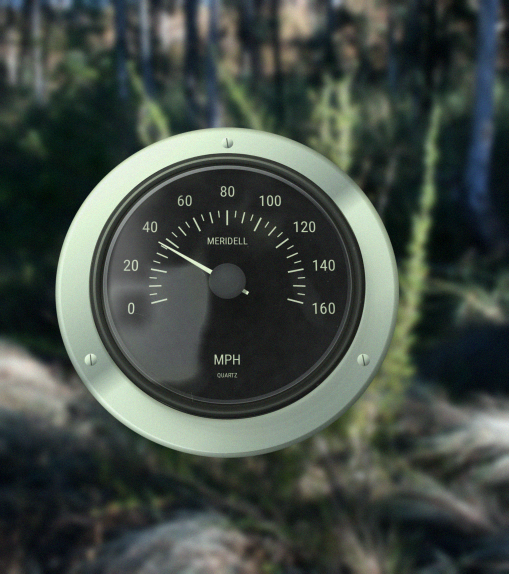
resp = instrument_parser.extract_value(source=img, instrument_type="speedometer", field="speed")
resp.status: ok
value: 35 mph
